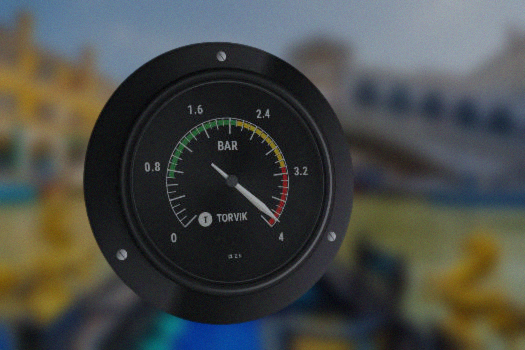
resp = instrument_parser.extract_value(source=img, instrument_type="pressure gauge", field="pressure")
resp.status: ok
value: 3.9 bar
